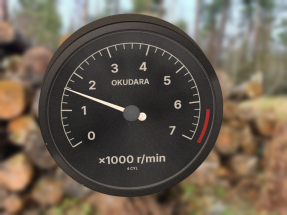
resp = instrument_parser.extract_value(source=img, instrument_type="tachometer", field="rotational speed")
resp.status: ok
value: 1600 rpm
